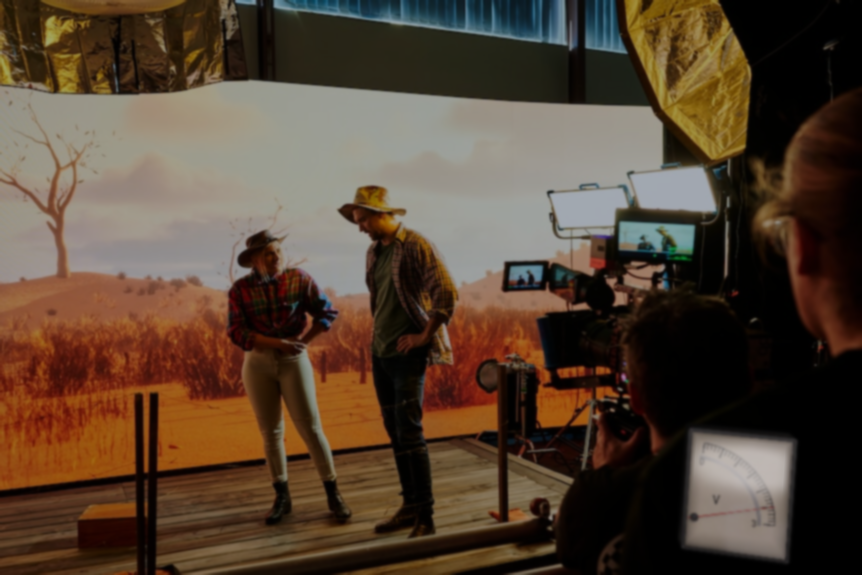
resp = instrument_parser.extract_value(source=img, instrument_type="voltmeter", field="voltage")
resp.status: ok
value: 2.5 V
